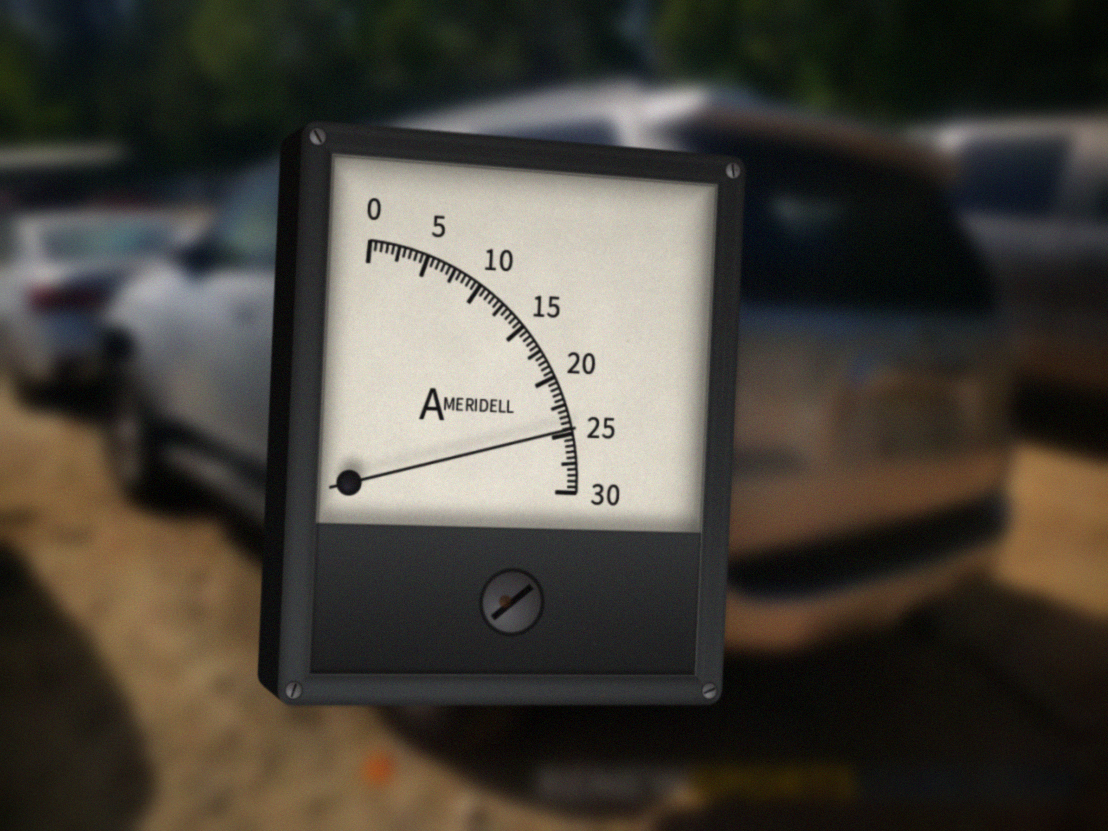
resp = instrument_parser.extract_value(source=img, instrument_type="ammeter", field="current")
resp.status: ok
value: 24.5 A
